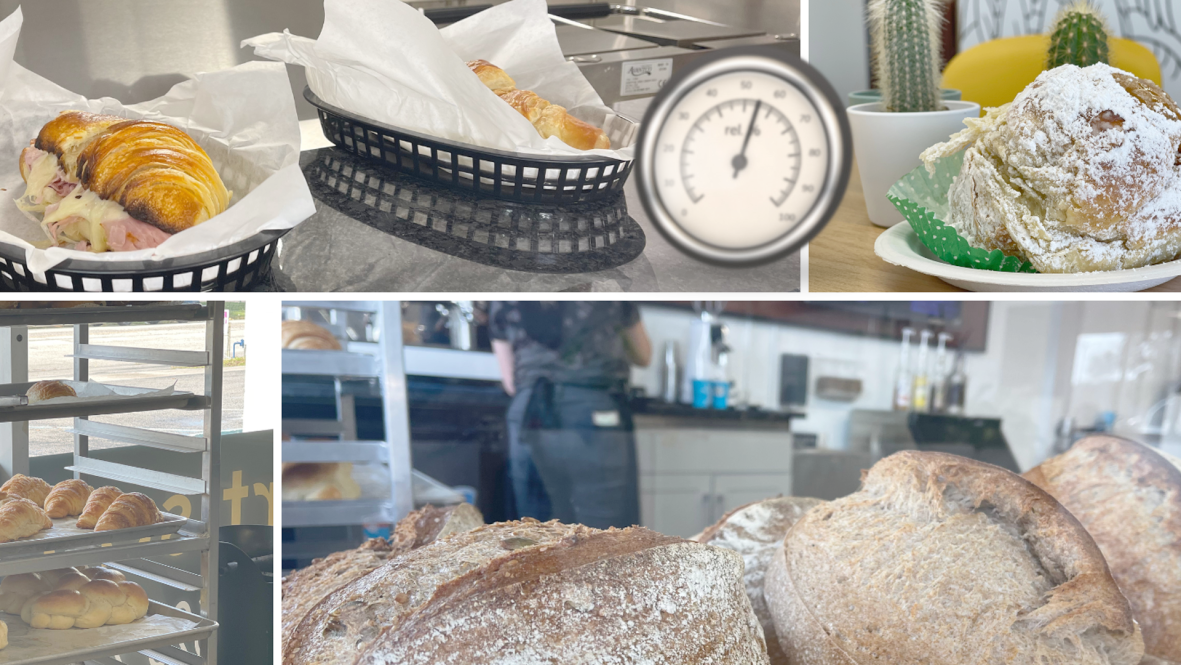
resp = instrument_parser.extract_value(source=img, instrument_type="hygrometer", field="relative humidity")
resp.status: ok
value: 55 %
